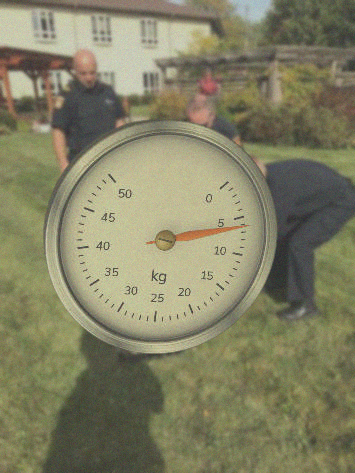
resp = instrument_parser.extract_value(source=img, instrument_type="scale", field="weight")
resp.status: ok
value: 6 kg
